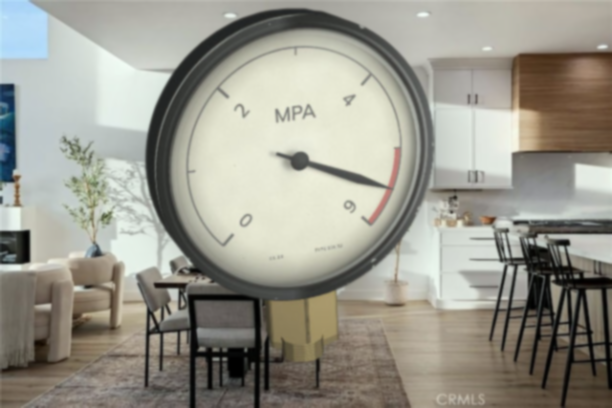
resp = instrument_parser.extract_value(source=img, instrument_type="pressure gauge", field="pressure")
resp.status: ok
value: 5.5 MPa
